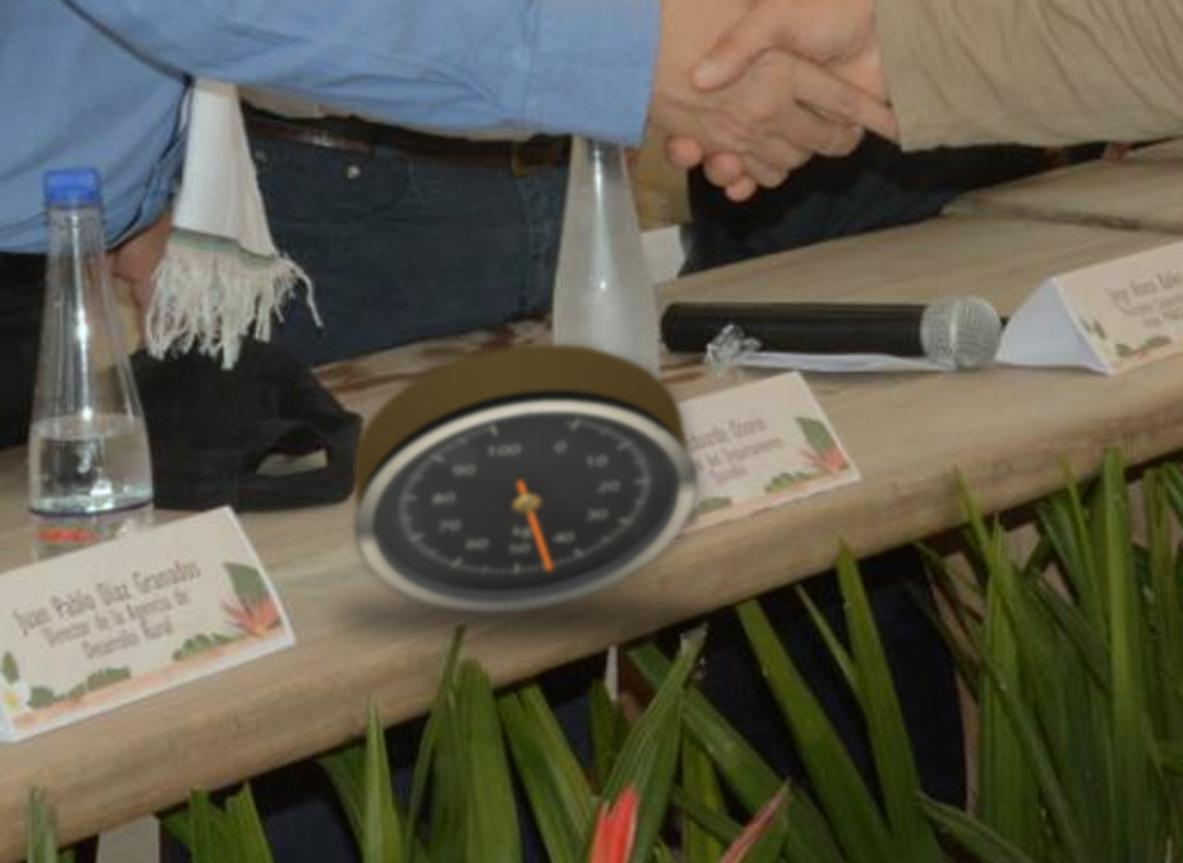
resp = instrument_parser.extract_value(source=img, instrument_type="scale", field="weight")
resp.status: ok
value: 45 kg
